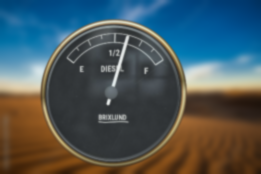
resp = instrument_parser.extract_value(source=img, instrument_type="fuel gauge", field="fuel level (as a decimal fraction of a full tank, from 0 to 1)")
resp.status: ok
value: 0.625
